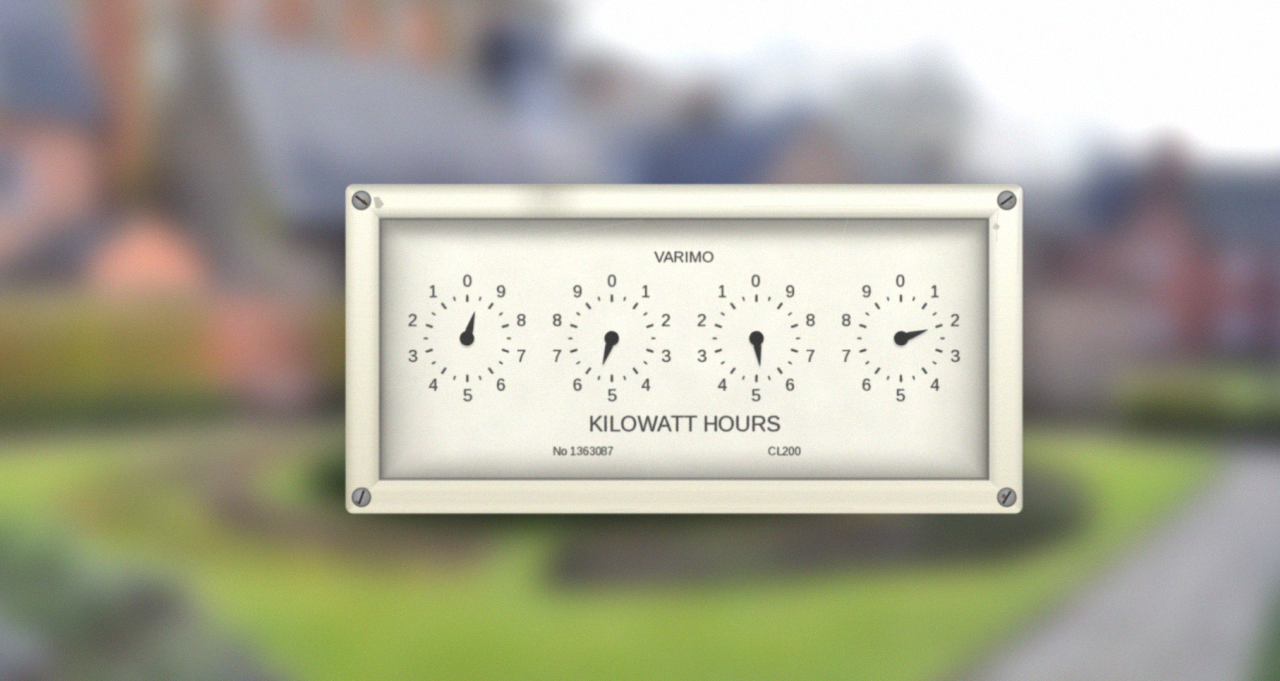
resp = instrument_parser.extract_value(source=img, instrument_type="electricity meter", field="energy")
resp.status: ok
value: 9552 kWh
